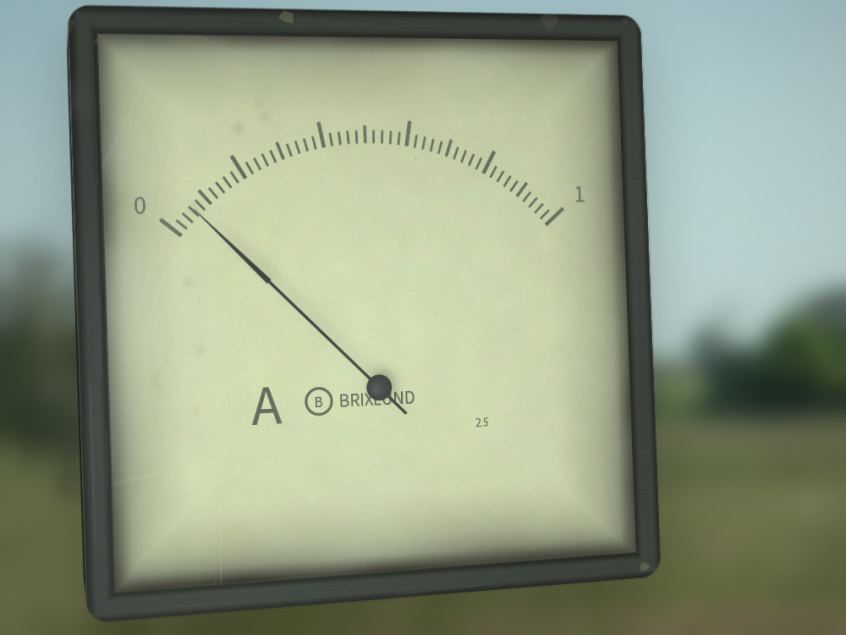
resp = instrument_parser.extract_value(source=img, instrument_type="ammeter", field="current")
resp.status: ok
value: 0.06 A
